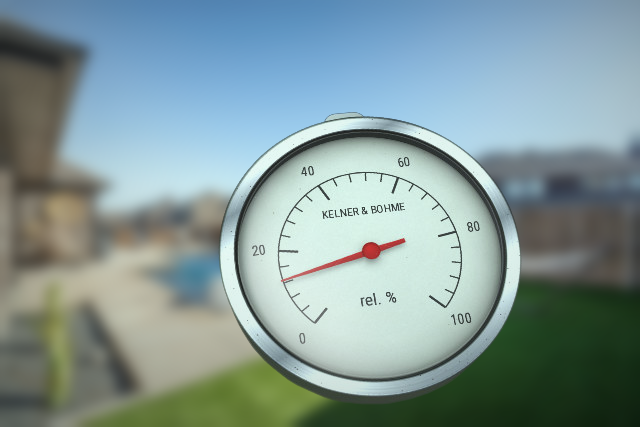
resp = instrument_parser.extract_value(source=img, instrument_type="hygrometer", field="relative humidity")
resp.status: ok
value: 12 %
